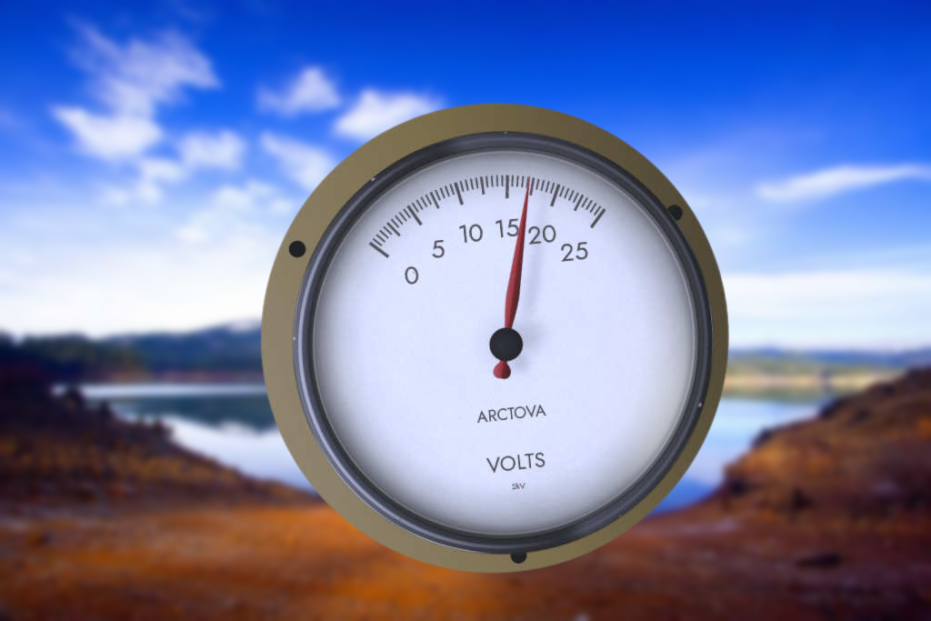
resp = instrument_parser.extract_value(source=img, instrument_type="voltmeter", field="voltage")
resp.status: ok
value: 17 V
